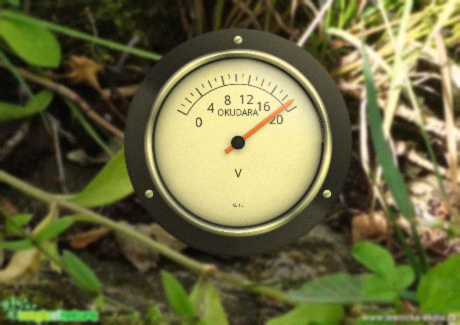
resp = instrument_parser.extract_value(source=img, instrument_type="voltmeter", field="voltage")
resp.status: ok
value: 19 V
